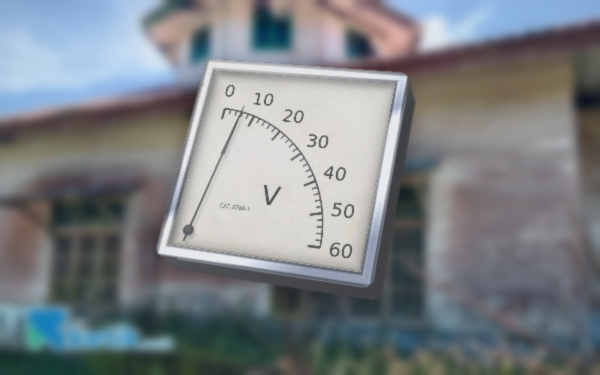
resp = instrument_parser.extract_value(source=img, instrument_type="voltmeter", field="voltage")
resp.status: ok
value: 6 V
